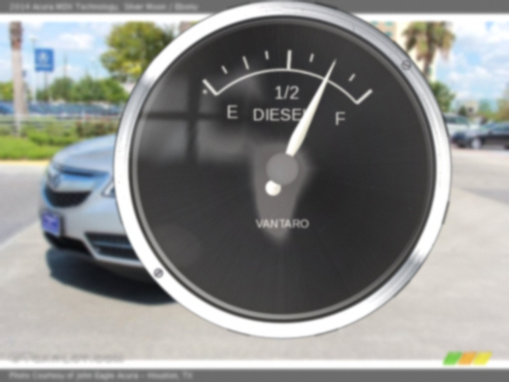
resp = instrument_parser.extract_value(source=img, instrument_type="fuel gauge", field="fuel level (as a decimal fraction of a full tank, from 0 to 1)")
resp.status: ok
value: 0.75
